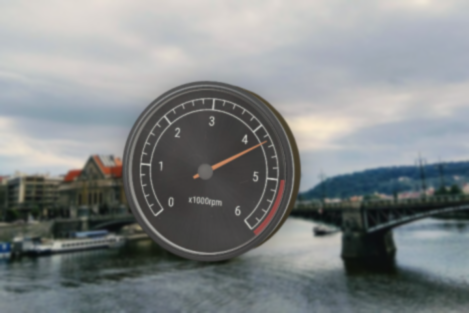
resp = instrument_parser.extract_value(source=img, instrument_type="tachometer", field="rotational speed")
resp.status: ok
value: 4300 rpm
